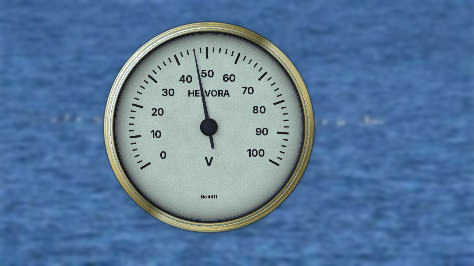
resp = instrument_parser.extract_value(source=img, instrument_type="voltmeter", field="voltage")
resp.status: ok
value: 46 V
